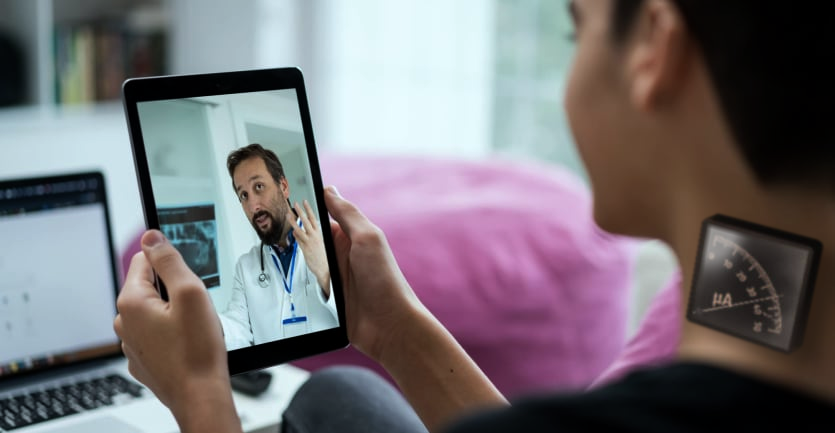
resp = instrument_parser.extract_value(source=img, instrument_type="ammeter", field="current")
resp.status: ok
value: 35 µA
